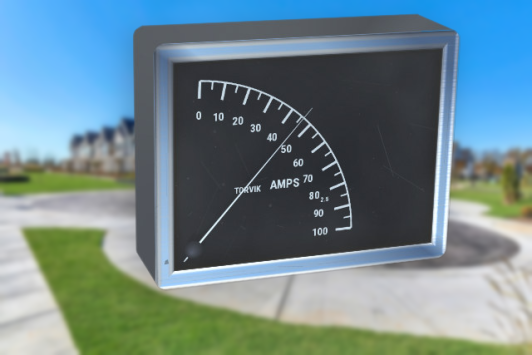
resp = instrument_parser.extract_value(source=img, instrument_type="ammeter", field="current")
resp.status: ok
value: 45 A
